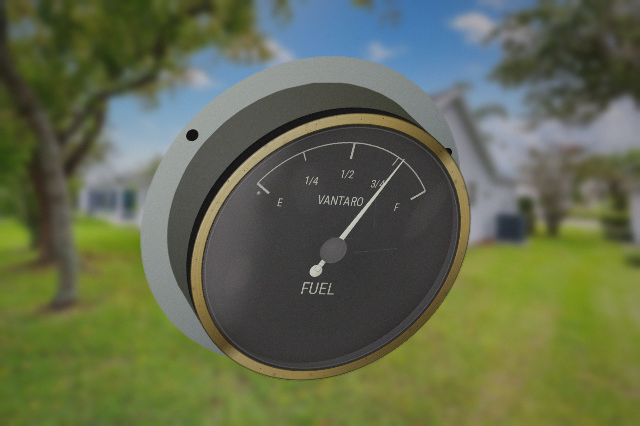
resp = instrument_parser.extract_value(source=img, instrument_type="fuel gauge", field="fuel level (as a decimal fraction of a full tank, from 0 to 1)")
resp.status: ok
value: 0.75
